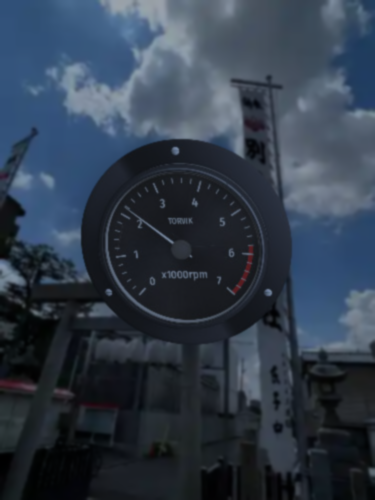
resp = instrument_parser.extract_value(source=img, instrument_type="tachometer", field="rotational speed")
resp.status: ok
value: 2200 rpm
